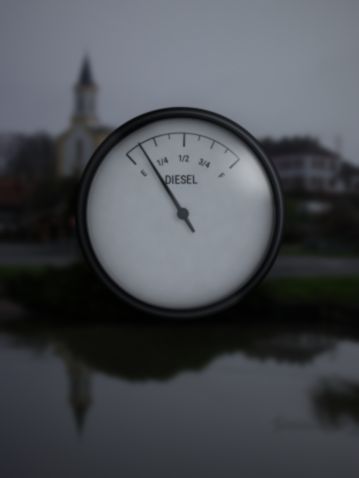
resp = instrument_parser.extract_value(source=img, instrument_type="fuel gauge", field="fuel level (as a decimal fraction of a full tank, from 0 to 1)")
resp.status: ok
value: 0.125
